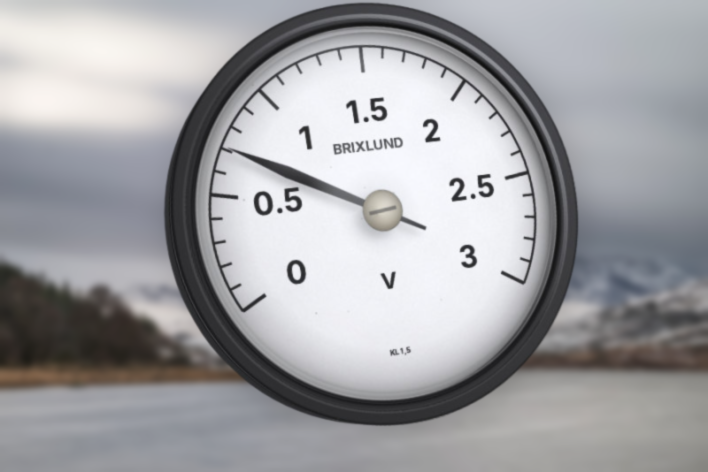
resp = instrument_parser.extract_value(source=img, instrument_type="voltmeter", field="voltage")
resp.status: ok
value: 0.7 V
